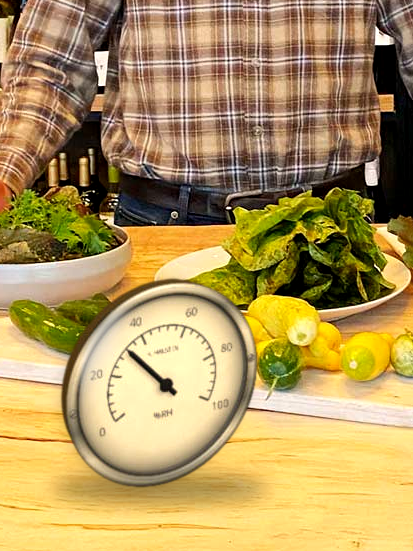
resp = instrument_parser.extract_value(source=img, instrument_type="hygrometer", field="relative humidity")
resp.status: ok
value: 32 %
